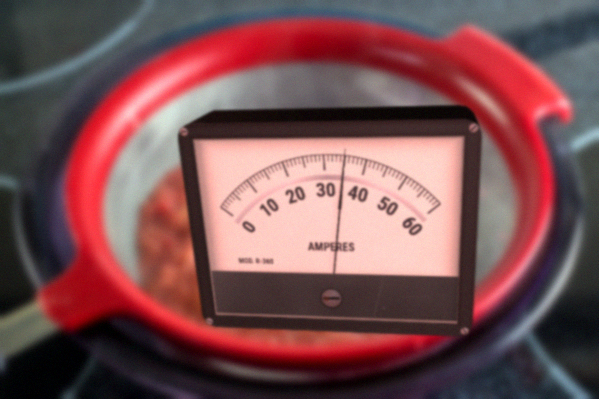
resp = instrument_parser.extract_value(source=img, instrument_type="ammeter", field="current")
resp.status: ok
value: 35 A
